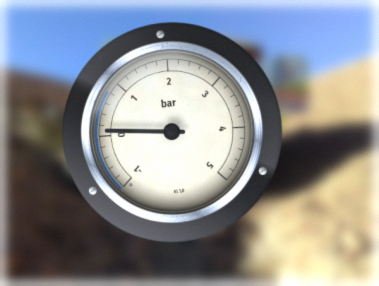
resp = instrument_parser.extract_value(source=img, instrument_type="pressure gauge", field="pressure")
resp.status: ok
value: 0.1 bar
